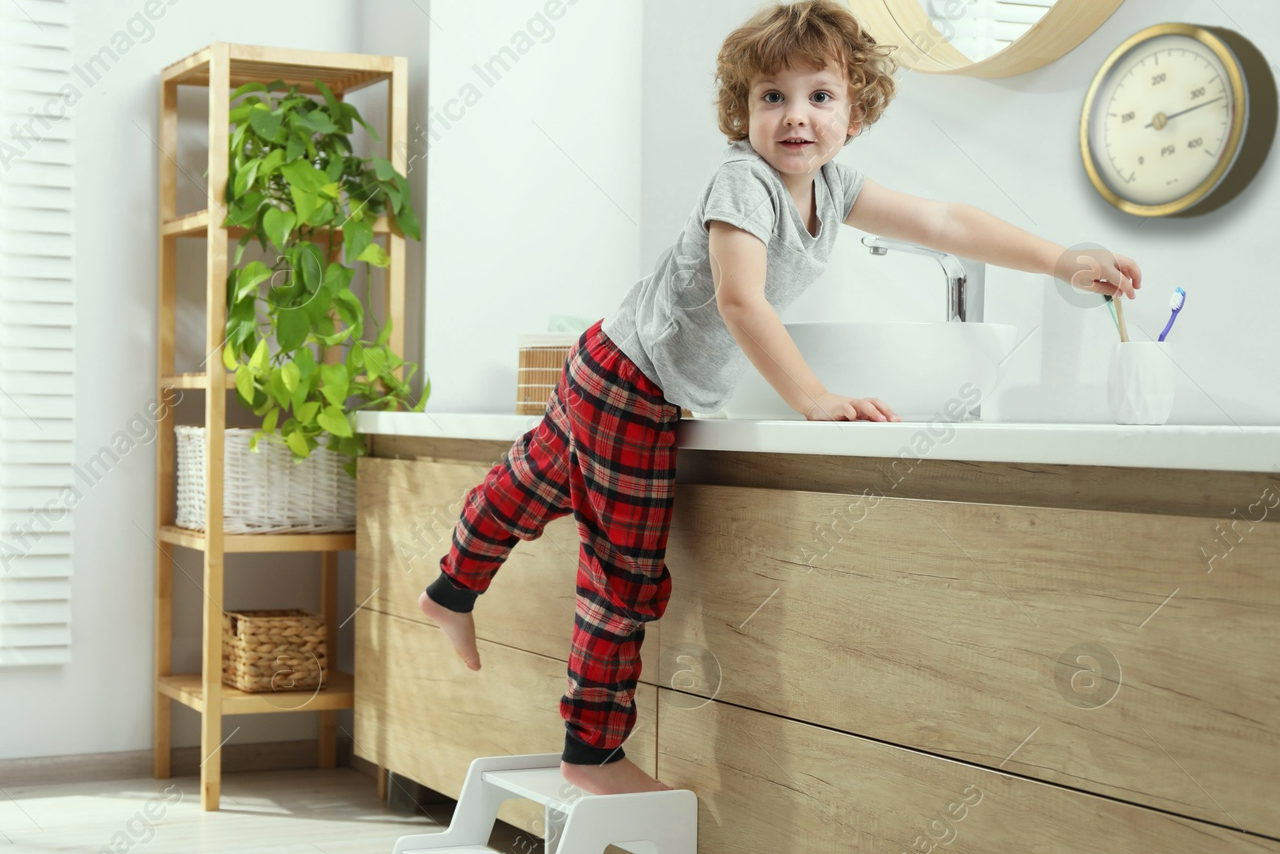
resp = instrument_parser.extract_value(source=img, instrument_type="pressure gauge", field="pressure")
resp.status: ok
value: 330 psi
